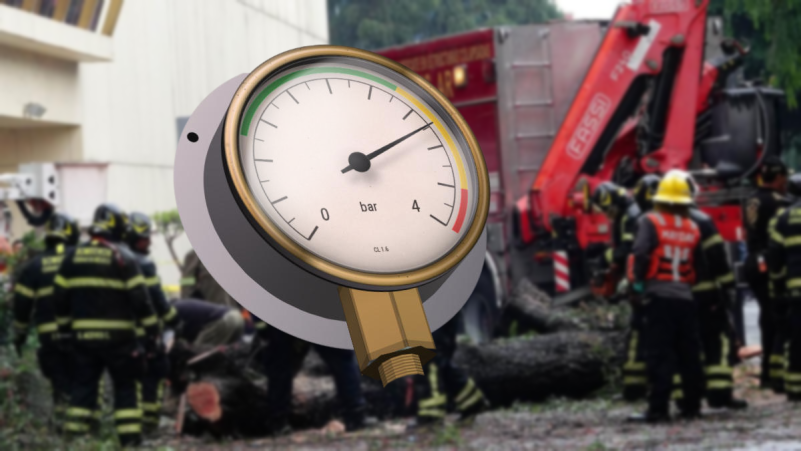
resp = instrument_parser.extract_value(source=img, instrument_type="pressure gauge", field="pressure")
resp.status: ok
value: 3 bar
